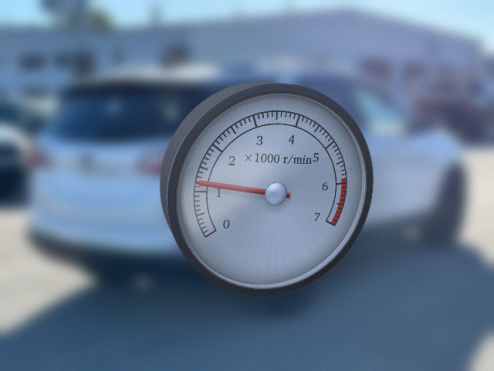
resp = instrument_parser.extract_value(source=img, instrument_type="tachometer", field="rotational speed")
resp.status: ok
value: 1200 rpm
